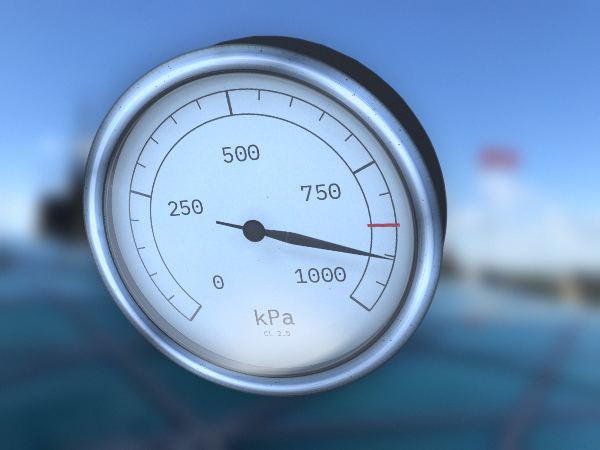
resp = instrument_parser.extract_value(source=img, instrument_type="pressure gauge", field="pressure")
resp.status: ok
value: 900 kPa
